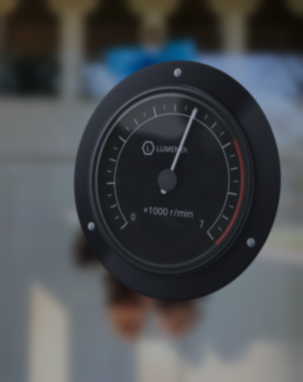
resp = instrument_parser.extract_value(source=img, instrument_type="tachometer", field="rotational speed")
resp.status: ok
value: 4000 rpm
